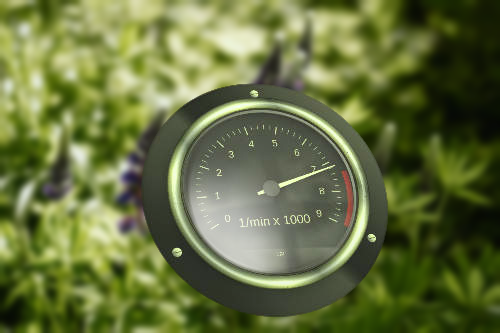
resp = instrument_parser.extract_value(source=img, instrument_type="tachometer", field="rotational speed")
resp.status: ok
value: 7200 rpm
